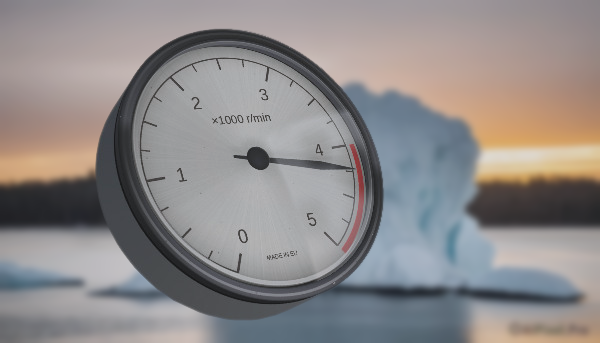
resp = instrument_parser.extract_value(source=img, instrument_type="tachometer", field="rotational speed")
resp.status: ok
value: 4250 rpm
